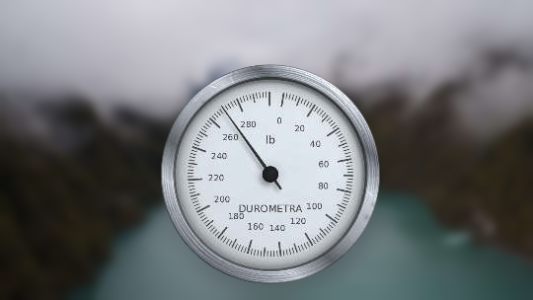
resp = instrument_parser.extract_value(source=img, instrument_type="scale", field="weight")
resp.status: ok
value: 270 lb
